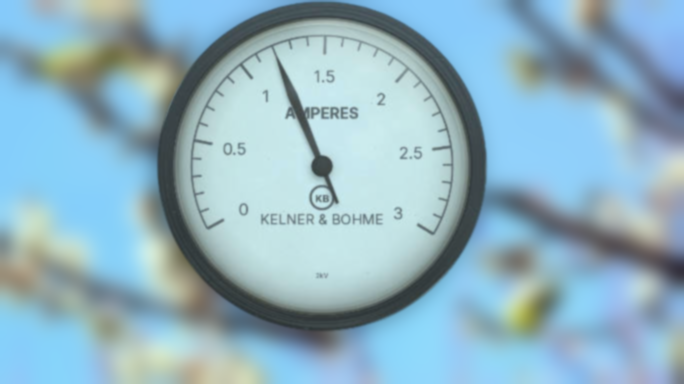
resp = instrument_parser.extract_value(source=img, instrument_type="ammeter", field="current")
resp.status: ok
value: 1.2 A
